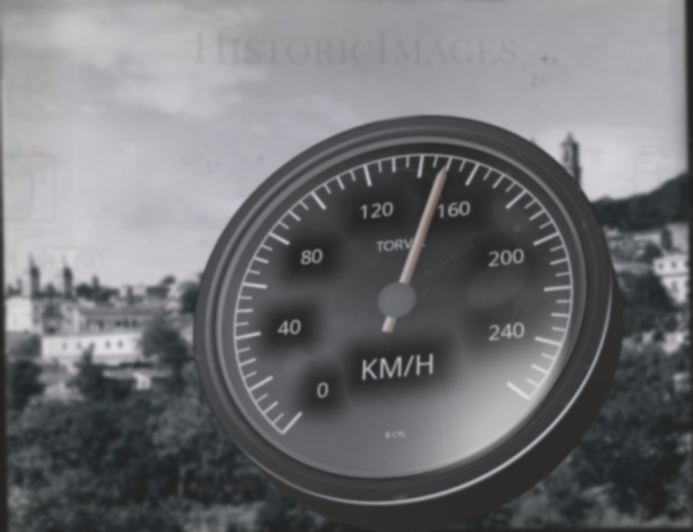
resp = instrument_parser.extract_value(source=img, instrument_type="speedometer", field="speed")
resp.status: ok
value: 150 km/h
